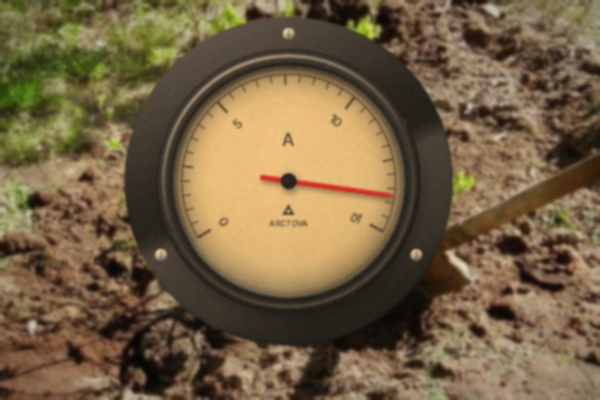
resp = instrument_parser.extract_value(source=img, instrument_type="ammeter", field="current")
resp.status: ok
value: 13.75 A
